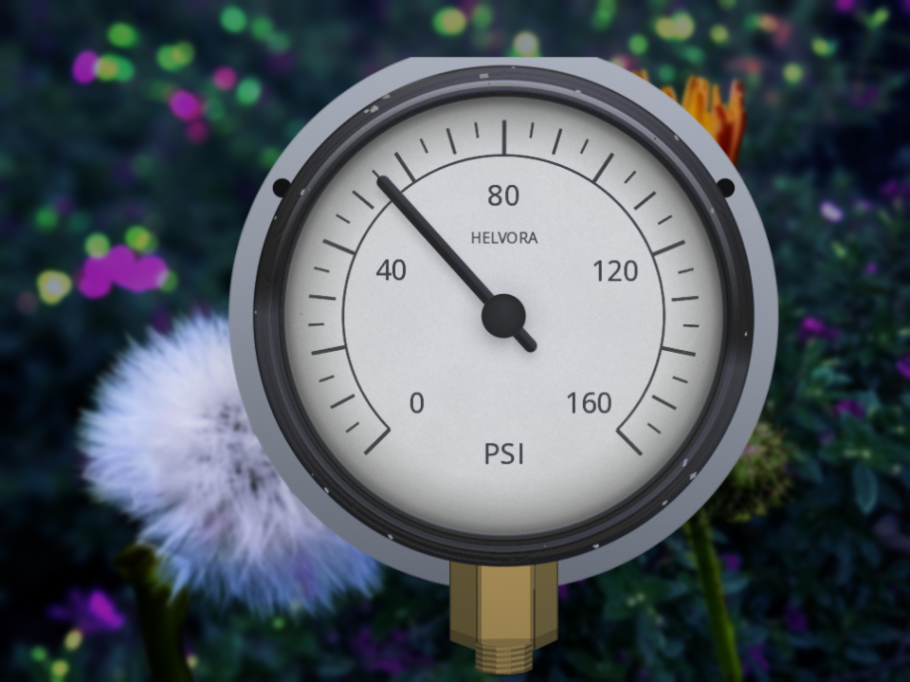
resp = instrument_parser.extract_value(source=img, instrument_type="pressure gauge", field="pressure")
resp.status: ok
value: 55 psi
